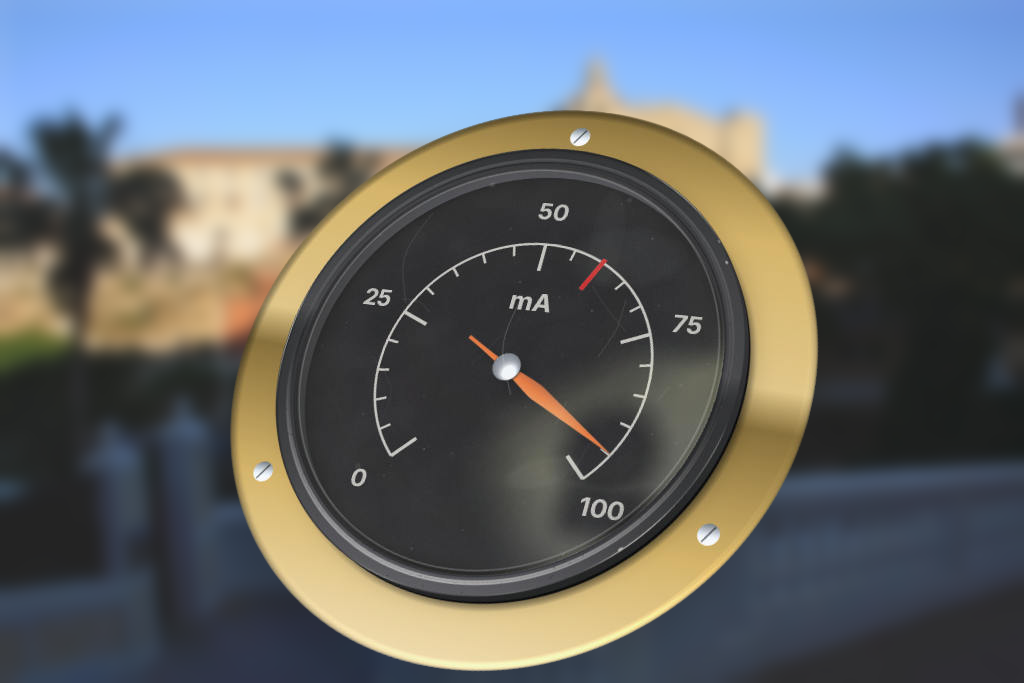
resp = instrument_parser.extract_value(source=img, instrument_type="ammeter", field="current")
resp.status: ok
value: 95 mA
